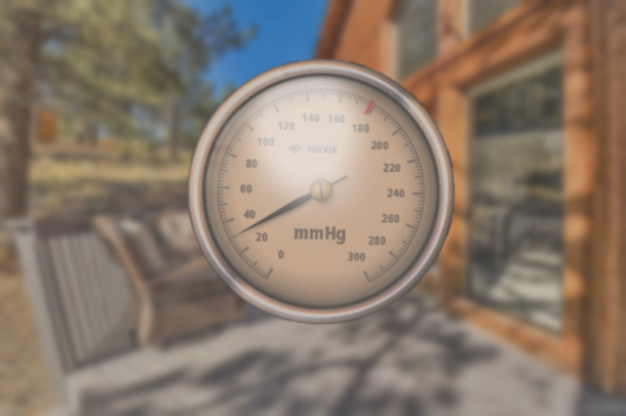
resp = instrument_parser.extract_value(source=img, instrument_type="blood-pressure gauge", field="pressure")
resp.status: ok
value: 30 mmHg
